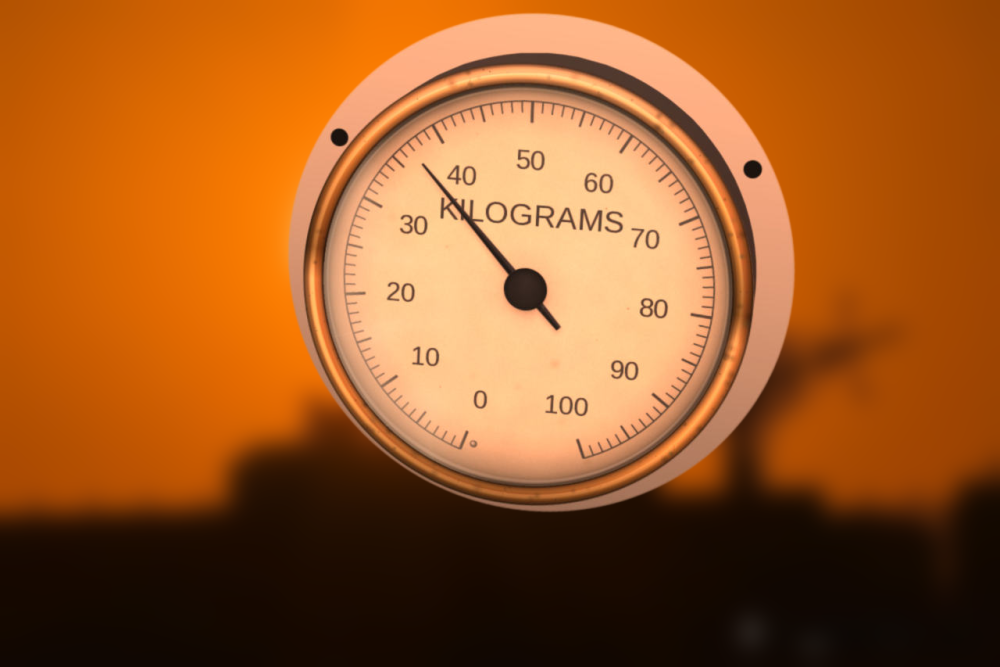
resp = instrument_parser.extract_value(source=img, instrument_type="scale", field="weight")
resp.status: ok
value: 37 kg
